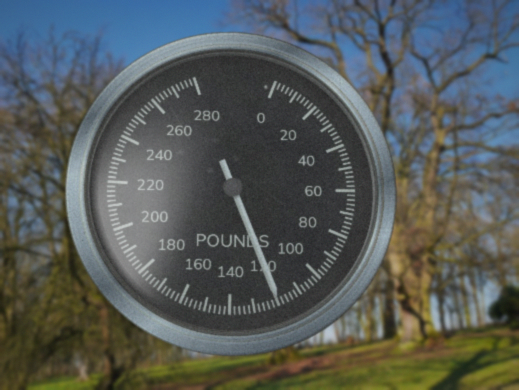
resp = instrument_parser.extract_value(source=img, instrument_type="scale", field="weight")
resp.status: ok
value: 120 lb
